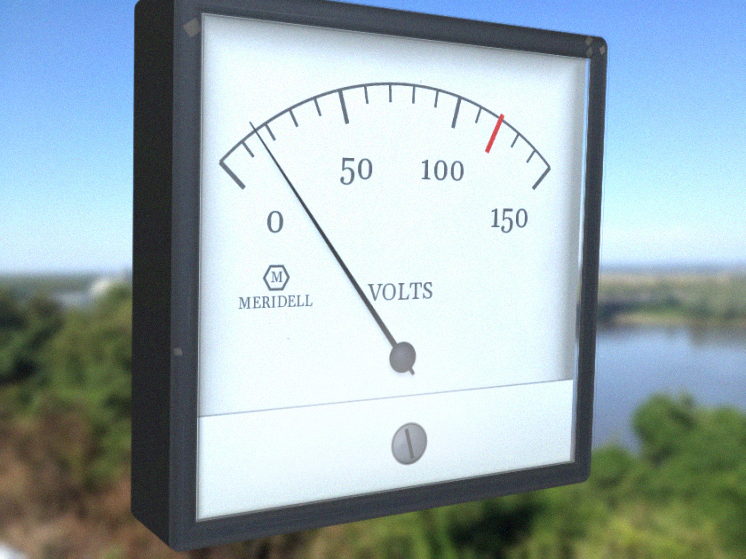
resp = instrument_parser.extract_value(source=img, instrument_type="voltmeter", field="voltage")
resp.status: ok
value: 15 V
